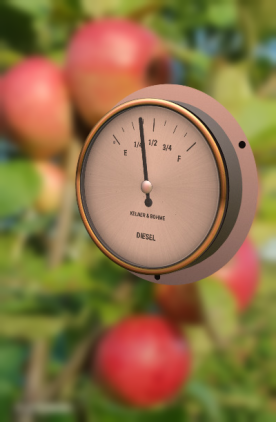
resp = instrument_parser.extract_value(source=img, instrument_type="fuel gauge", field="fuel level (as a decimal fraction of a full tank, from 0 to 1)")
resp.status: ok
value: 0.375
